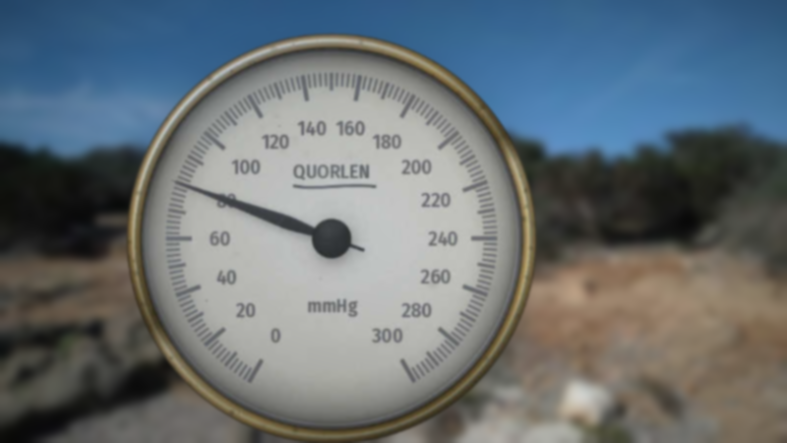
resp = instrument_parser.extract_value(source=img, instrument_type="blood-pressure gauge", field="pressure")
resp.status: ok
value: 80 mmHg
